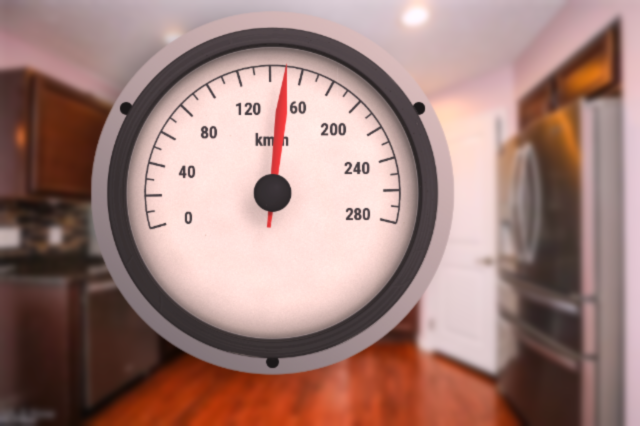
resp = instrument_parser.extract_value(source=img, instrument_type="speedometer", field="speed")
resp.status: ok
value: 150 km/h
